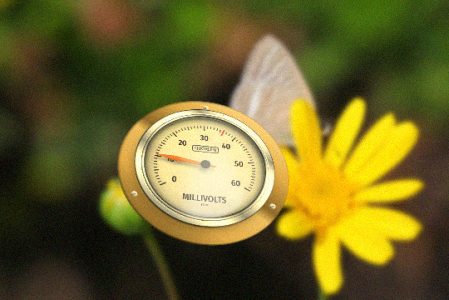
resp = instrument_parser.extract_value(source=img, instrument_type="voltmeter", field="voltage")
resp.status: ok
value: 10 mV
